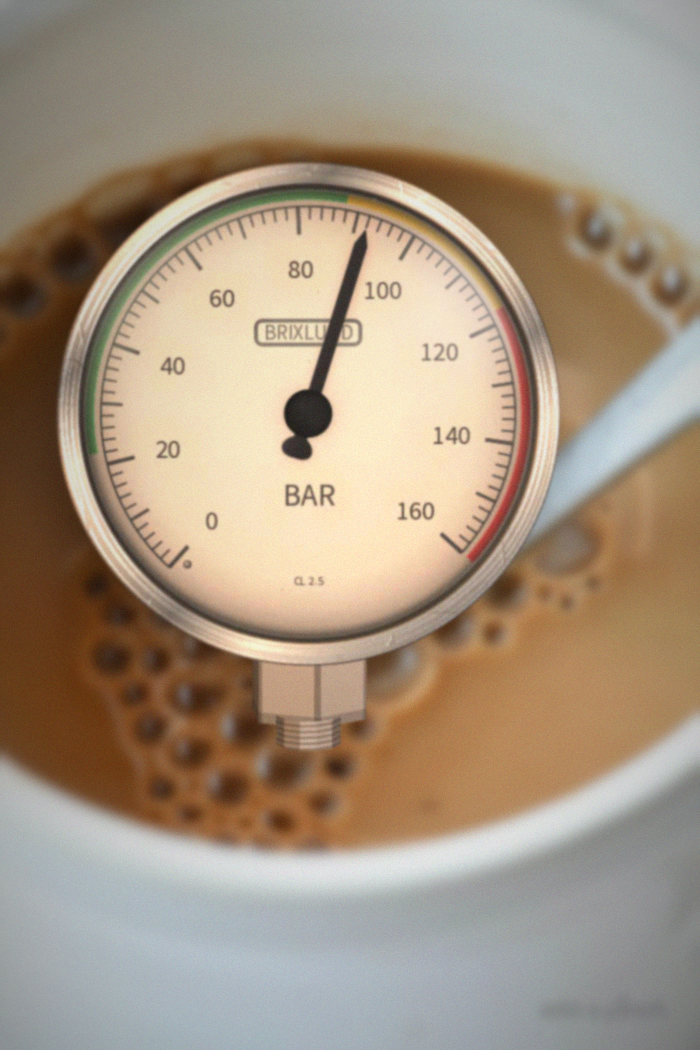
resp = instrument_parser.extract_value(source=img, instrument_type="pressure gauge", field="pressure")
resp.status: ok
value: 92 bar
